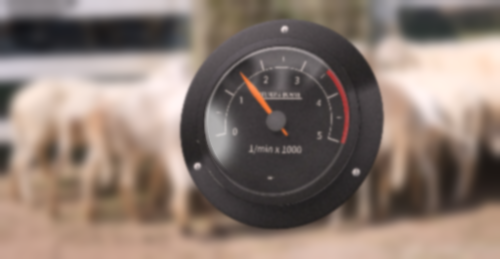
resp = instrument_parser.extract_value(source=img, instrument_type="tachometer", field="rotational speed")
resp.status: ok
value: 1500 rpm
